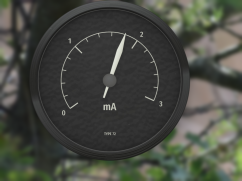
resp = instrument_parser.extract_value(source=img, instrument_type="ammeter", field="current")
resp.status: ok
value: 1.8 mA
